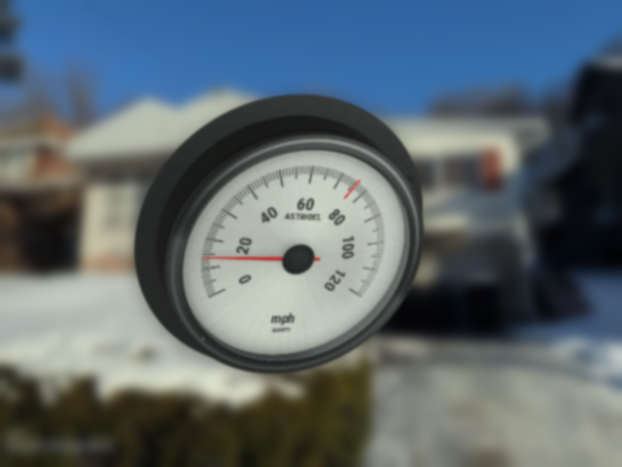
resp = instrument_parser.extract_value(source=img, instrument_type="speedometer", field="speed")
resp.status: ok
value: 15 mph
